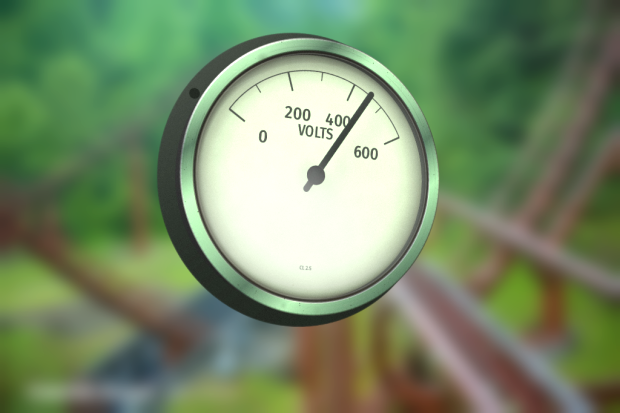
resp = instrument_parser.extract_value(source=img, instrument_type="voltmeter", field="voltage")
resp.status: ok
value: 450 V
